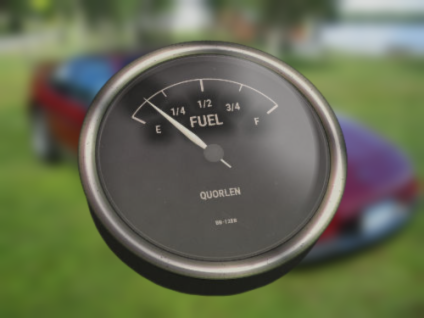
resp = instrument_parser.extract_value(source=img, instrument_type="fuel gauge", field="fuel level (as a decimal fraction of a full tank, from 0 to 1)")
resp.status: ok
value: 0.125
